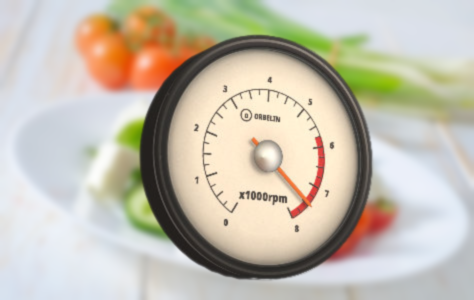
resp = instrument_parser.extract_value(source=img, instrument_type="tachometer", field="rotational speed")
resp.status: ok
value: 7500 rpm
